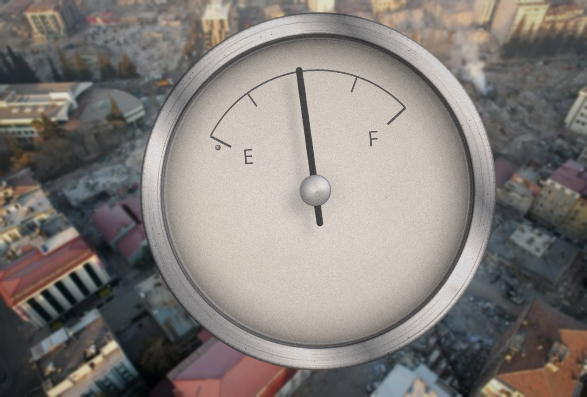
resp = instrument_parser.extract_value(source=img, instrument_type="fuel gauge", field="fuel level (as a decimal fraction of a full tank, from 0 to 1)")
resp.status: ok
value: 0.5
